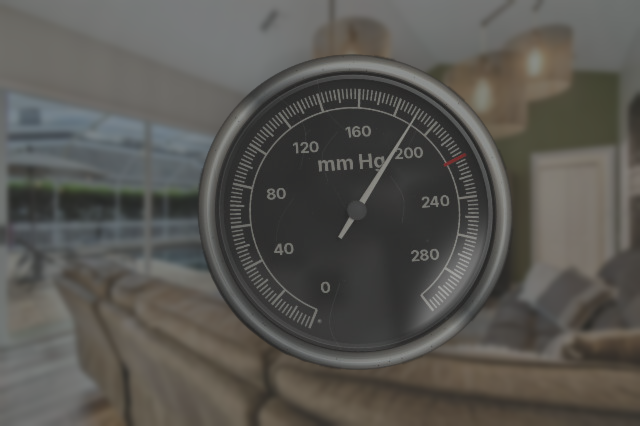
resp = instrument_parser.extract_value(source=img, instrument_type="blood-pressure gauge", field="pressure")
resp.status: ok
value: 190 mmHg
